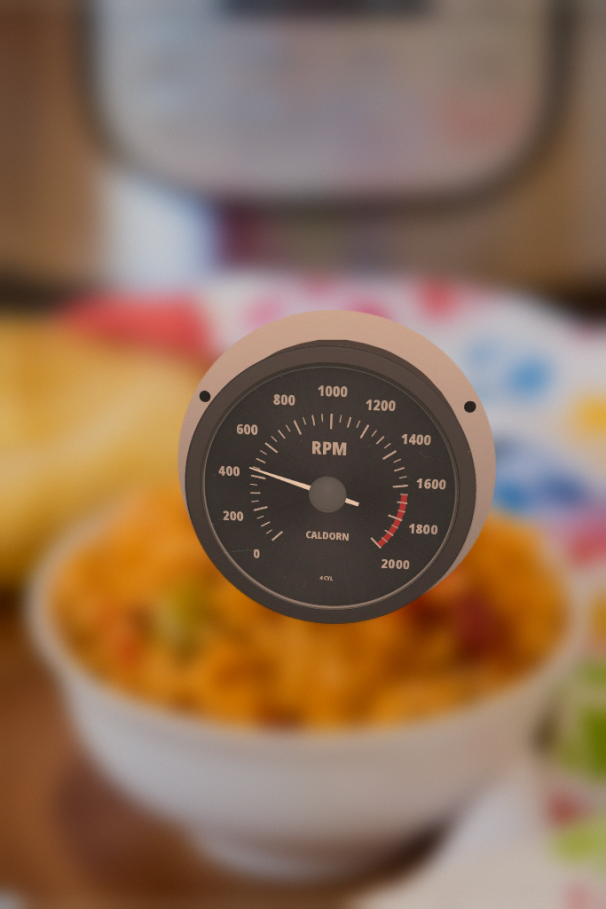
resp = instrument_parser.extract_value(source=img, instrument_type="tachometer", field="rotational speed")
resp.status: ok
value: 450 rpm
